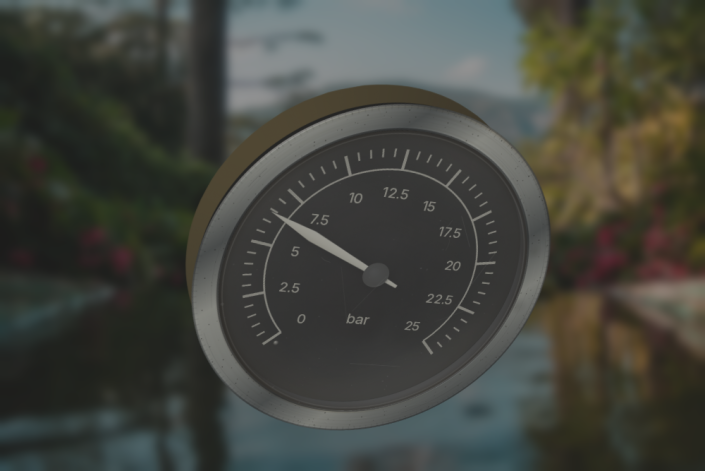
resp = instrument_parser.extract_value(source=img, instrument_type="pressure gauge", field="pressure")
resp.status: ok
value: 6.5 bar
